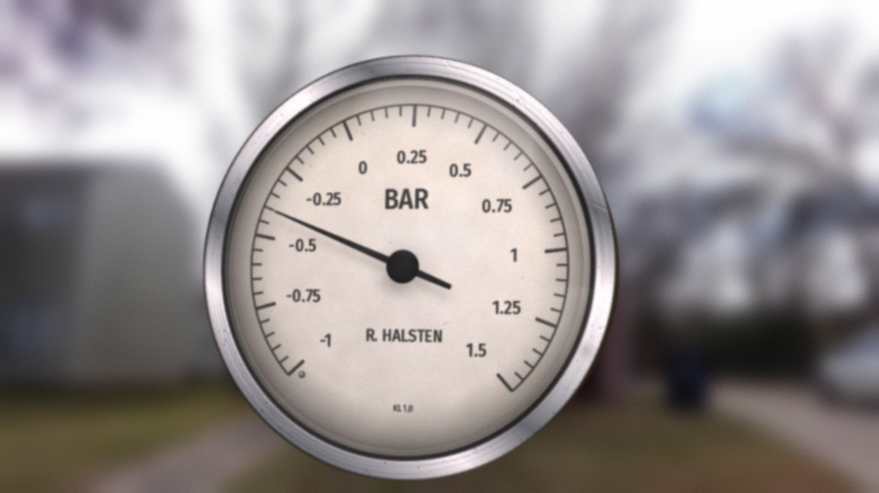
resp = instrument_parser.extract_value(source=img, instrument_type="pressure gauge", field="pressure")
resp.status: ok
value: -0.4 bar
